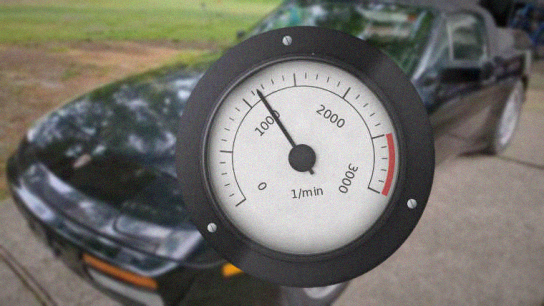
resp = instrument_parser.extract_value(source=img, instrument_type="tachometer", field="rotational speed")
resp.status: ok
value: 1150 rpm
